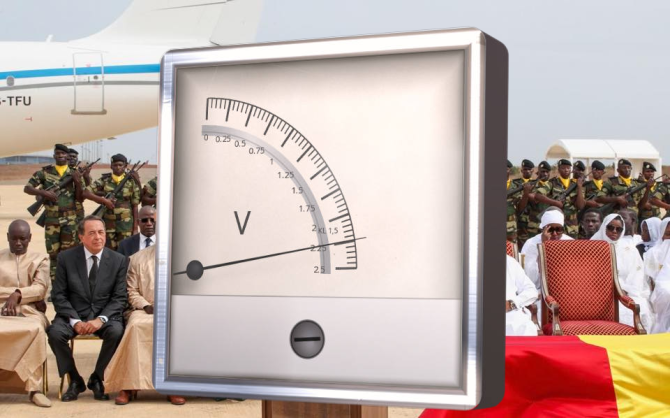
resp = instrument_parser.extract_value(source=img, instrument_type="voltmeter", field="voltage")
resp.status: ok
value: 2.25 V
